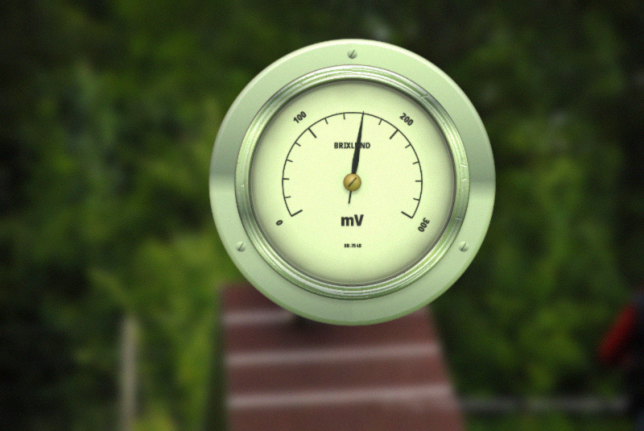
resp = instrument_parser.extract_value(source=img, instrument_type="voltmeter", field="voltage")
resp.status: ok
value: 160 mV
